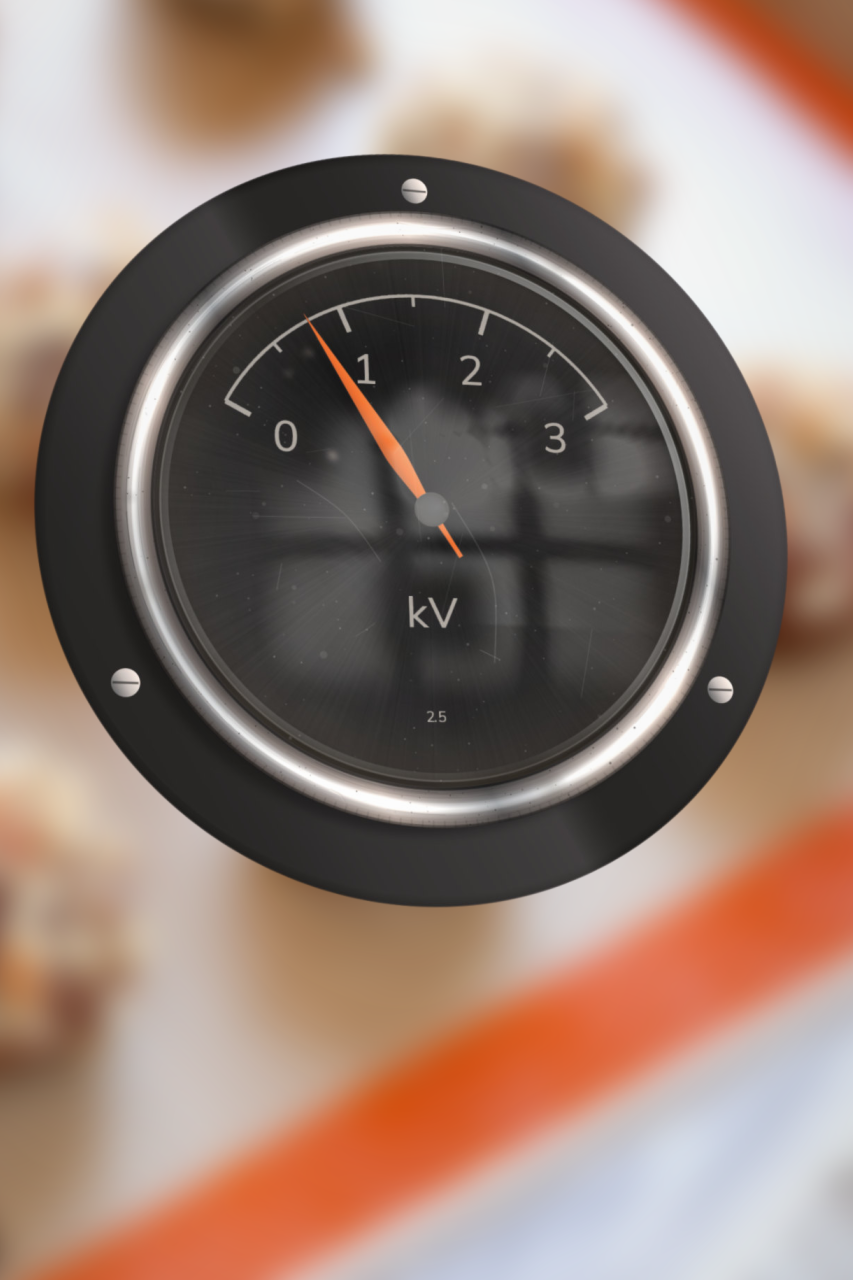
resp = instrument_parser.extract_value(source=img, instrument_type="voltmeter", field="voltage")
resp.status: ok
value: 0.75 kV
